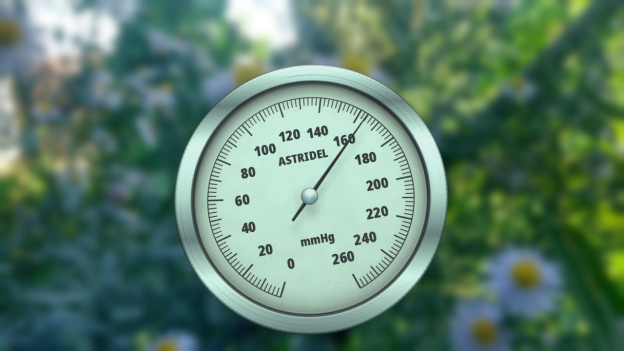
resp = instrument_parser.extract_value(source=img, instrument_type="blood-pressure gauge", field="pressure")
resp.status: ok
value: 164 mmHg
